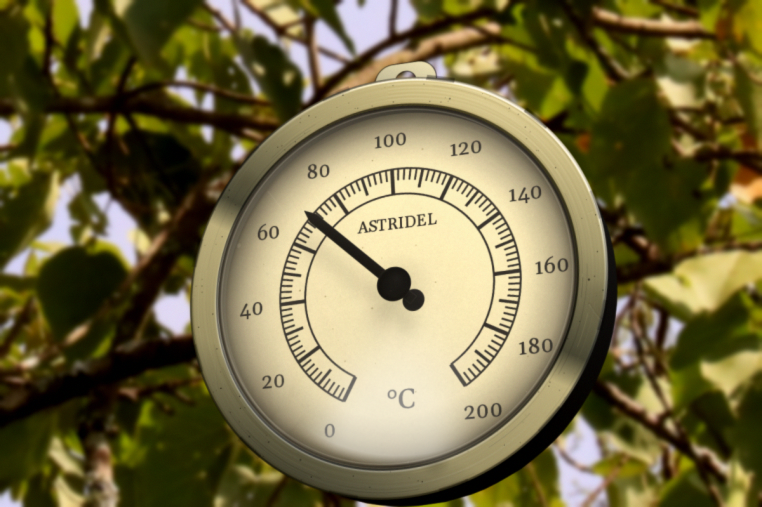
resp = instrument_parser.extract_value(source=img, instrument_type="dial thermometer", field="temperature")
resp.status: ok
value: 70 °C
